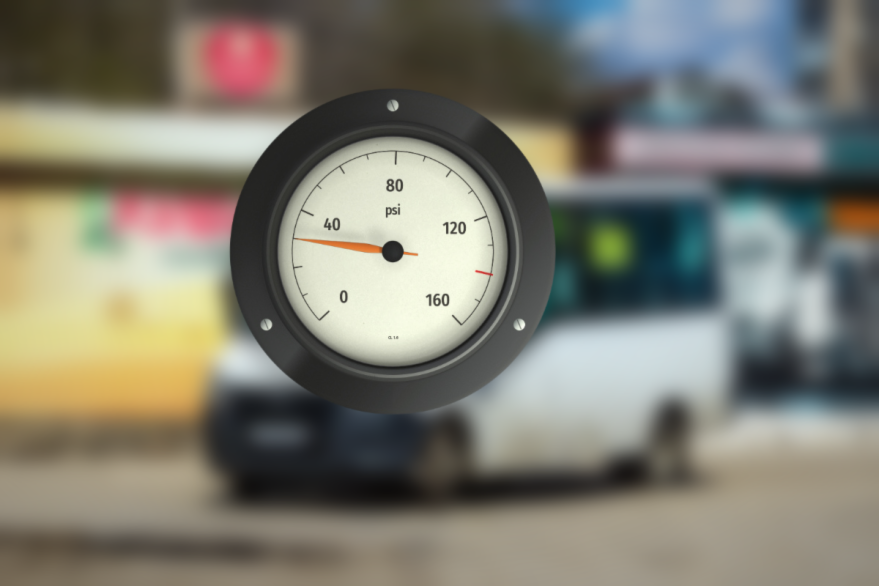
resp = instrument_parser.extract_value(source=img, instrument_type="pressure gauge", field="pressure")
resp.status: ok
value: 30 psi
